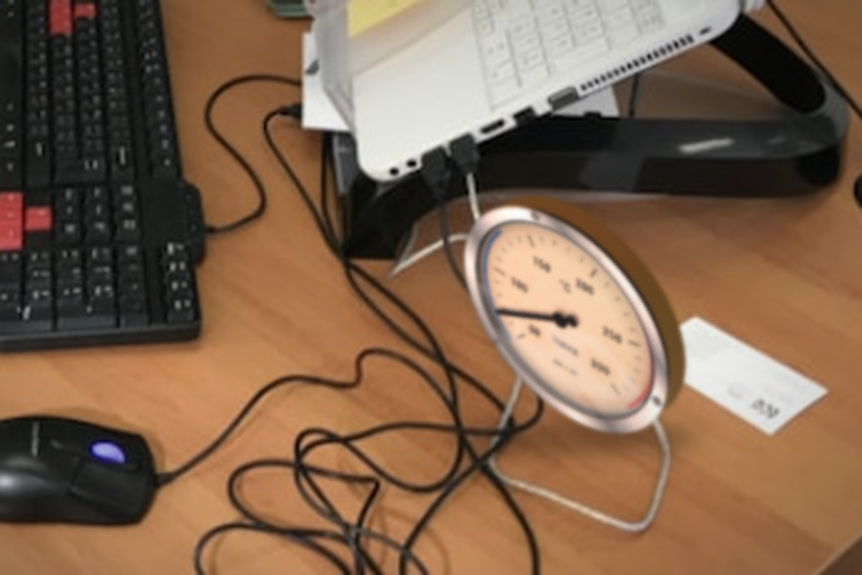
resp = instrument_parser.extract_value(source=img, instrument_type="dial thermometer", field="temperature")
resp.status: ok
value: 70 °C
